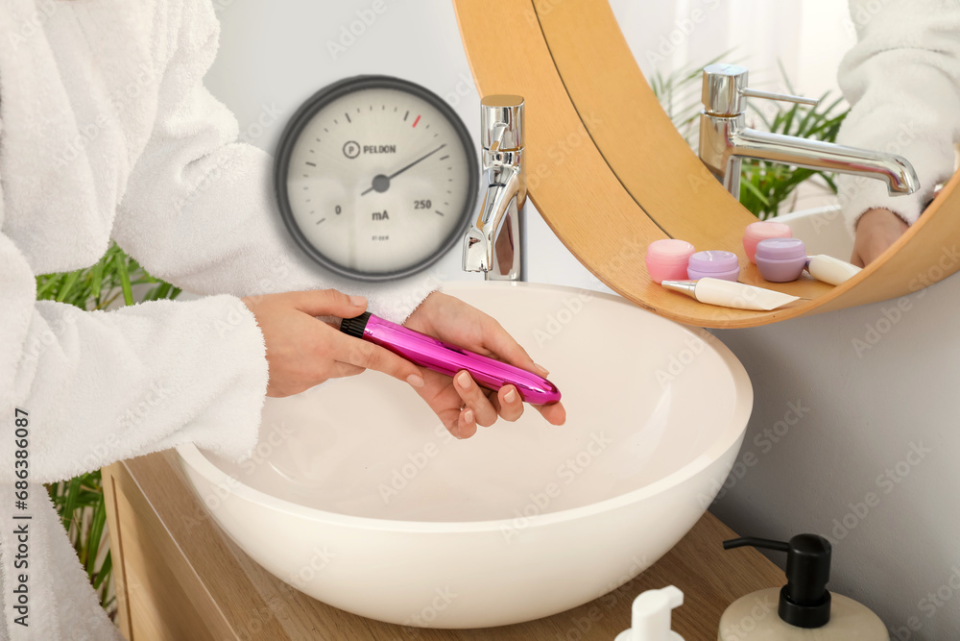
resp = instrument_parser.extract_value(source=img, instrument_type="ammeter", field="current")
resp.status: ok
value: 190 mA
